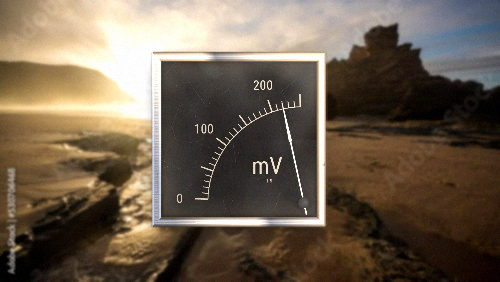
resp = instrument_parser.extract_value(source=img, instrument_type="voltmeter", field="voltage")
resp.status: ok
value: 220 mV
